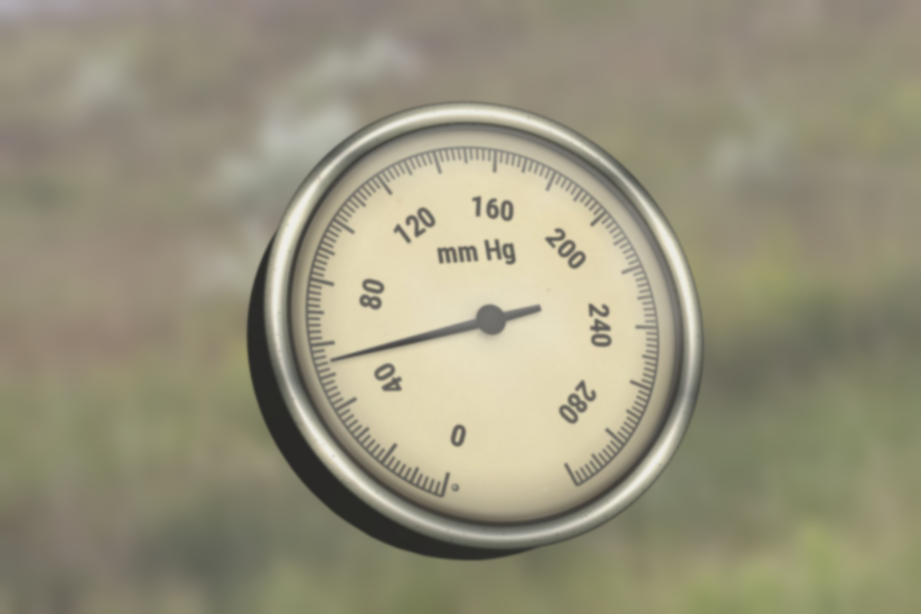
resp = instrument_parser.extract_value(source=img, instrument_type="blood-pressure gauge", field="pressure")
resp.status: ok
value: 54 mmHg
